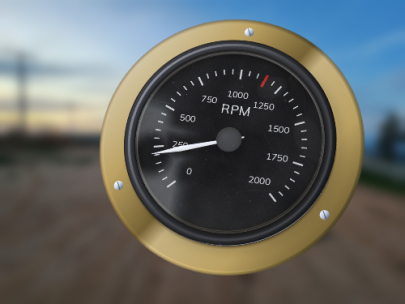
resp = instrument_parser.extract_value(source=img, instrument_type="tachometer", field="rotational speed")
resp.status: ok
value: 200 rpm
